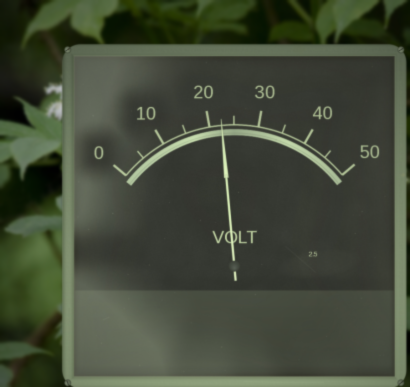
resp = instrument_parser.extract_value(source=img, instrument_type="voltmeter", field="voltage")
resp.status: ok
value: 22.5 V
